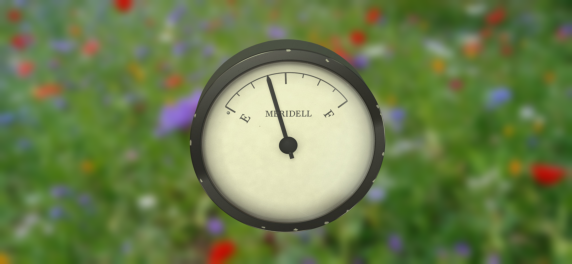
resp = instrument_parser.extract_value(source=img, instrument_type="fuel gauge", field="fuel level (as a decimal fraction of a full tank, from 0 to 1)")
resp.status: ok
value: 0.375
